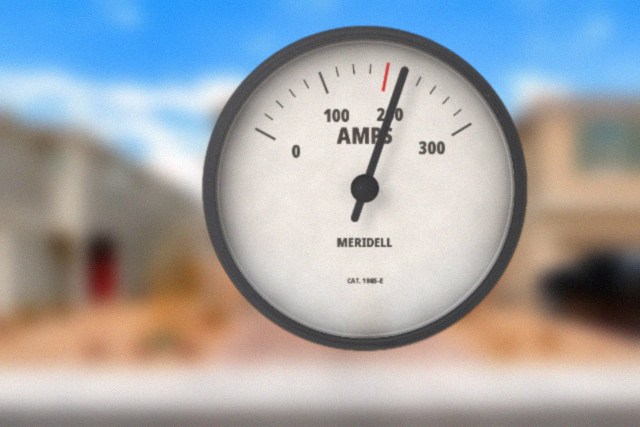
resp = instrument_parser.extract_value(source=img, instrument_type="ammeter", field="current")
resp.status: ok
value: 200 A
